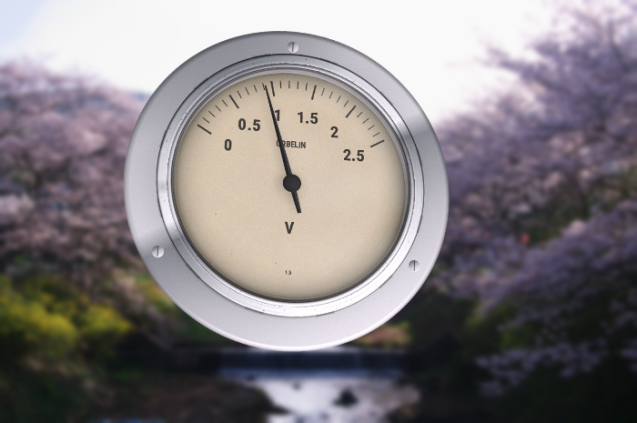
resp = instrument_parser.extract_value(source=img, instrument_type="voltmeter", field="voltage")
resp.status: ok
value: 0.9 V
